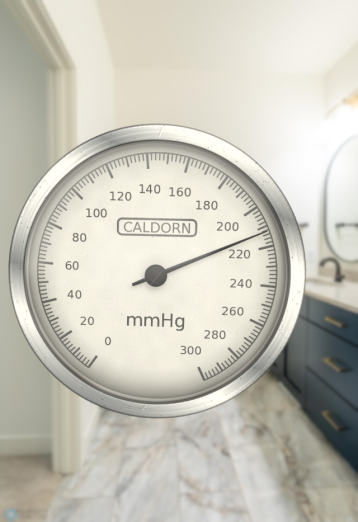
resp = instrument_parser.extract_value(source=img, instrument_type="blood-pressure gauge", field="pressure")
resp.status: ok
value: 212 mmHg
